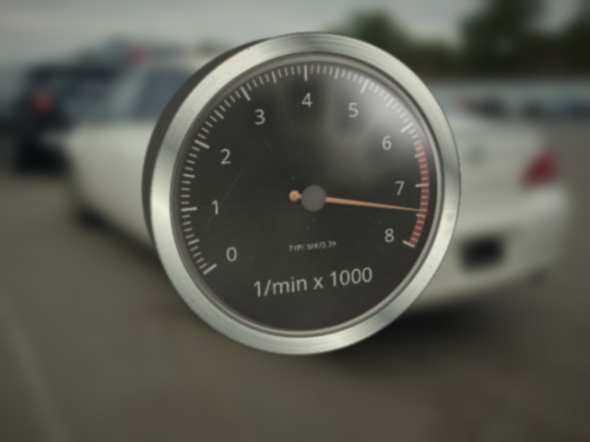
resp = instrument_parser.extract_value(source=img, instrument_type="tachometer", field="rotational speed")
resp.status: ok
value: 7400 rpm
